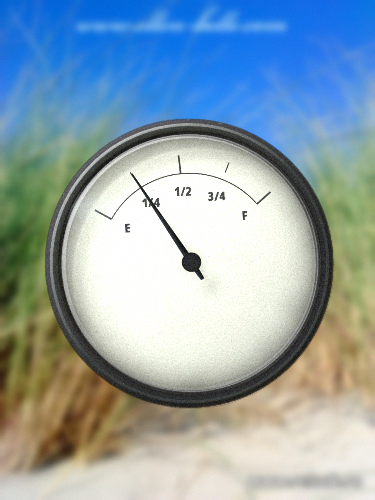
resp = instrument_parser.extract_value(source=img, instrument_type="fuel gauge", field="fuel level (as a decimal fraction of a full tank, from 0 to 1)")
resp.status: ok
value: 0.25
